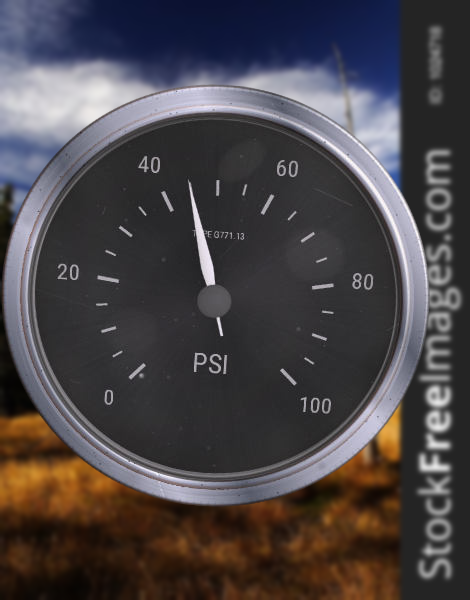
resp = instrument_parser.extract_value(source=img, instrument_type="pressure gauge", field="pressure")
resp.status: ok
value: 45 psi
